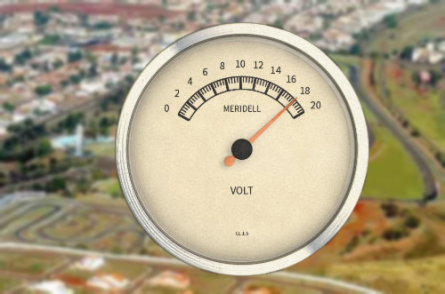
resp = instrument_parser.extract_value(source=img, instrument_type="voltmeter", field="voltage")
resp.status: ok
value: 18 V
